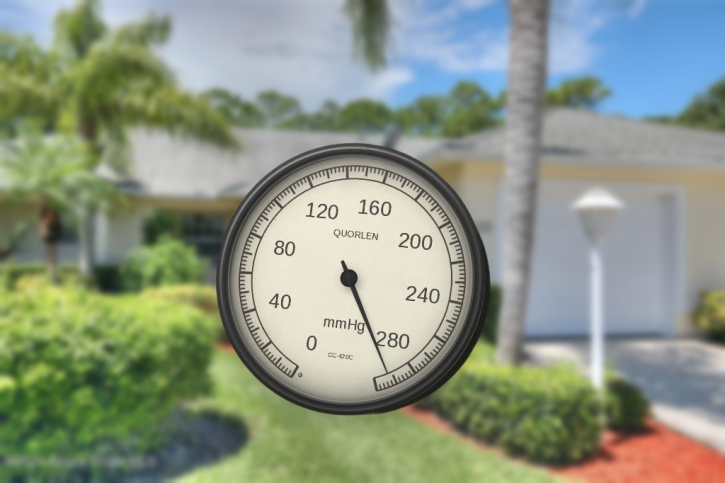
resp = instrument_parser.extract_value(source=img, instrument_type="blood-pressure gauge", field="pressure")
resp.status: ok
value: 292 mmHg
